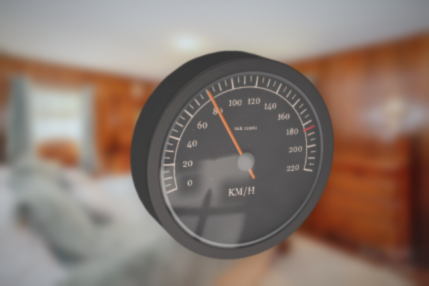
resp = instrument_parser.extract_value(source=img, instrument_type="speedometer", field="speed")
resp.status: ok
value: 80 km/h
